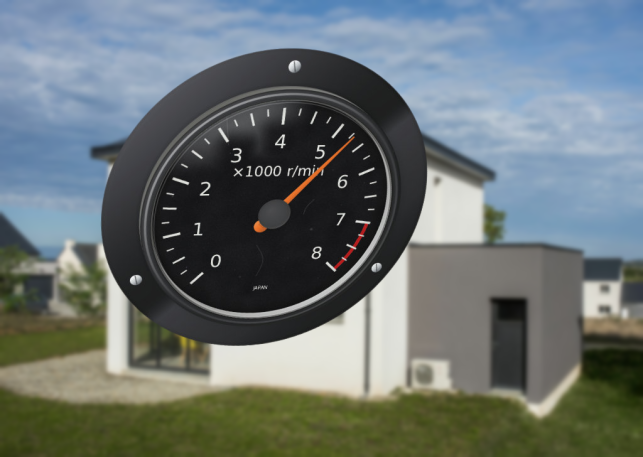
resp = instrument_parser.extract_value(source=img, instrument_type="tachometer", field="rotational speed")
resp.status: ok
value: 5250 rpm
